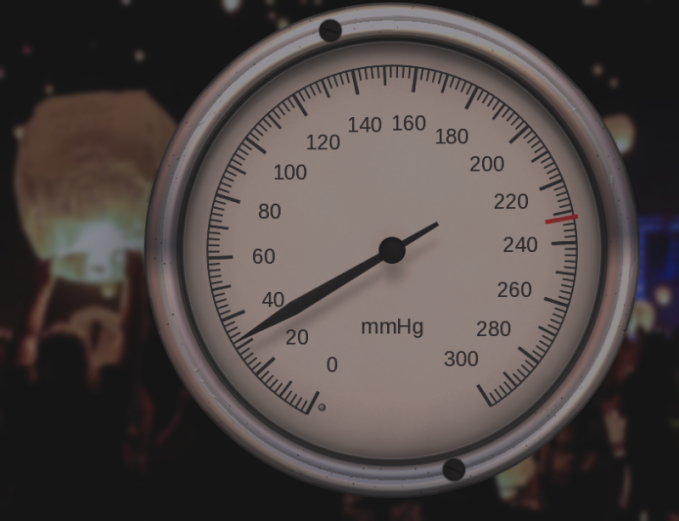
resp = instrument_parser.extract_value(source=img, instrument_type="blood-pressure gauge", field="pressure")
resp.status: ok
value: 32 mmHg
